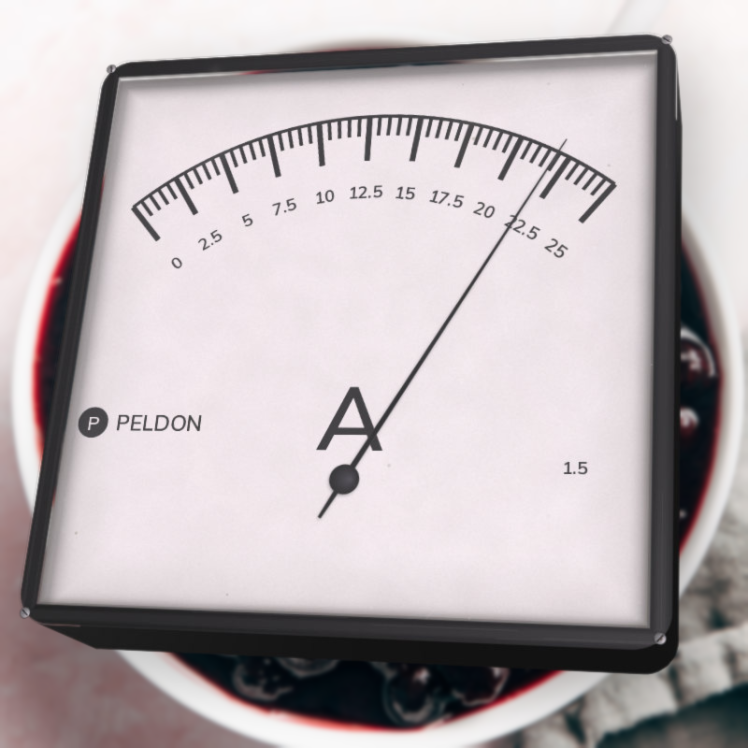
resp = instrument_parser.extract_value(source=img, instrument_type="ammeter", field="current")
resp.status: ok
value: 22 A
